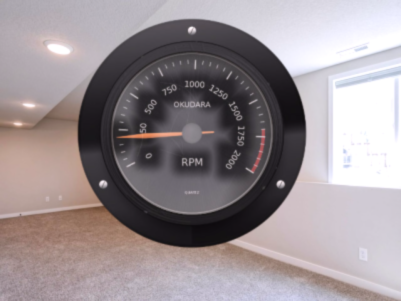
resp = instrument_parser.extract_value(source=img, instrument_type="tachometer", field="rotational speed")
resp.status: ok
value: 200 rpm
